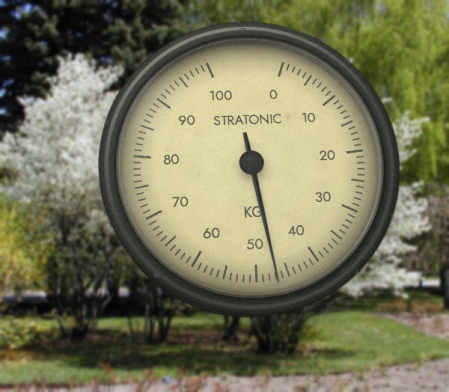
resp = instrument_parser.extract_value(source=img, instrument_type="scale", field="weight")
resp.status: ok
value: 47 kg
